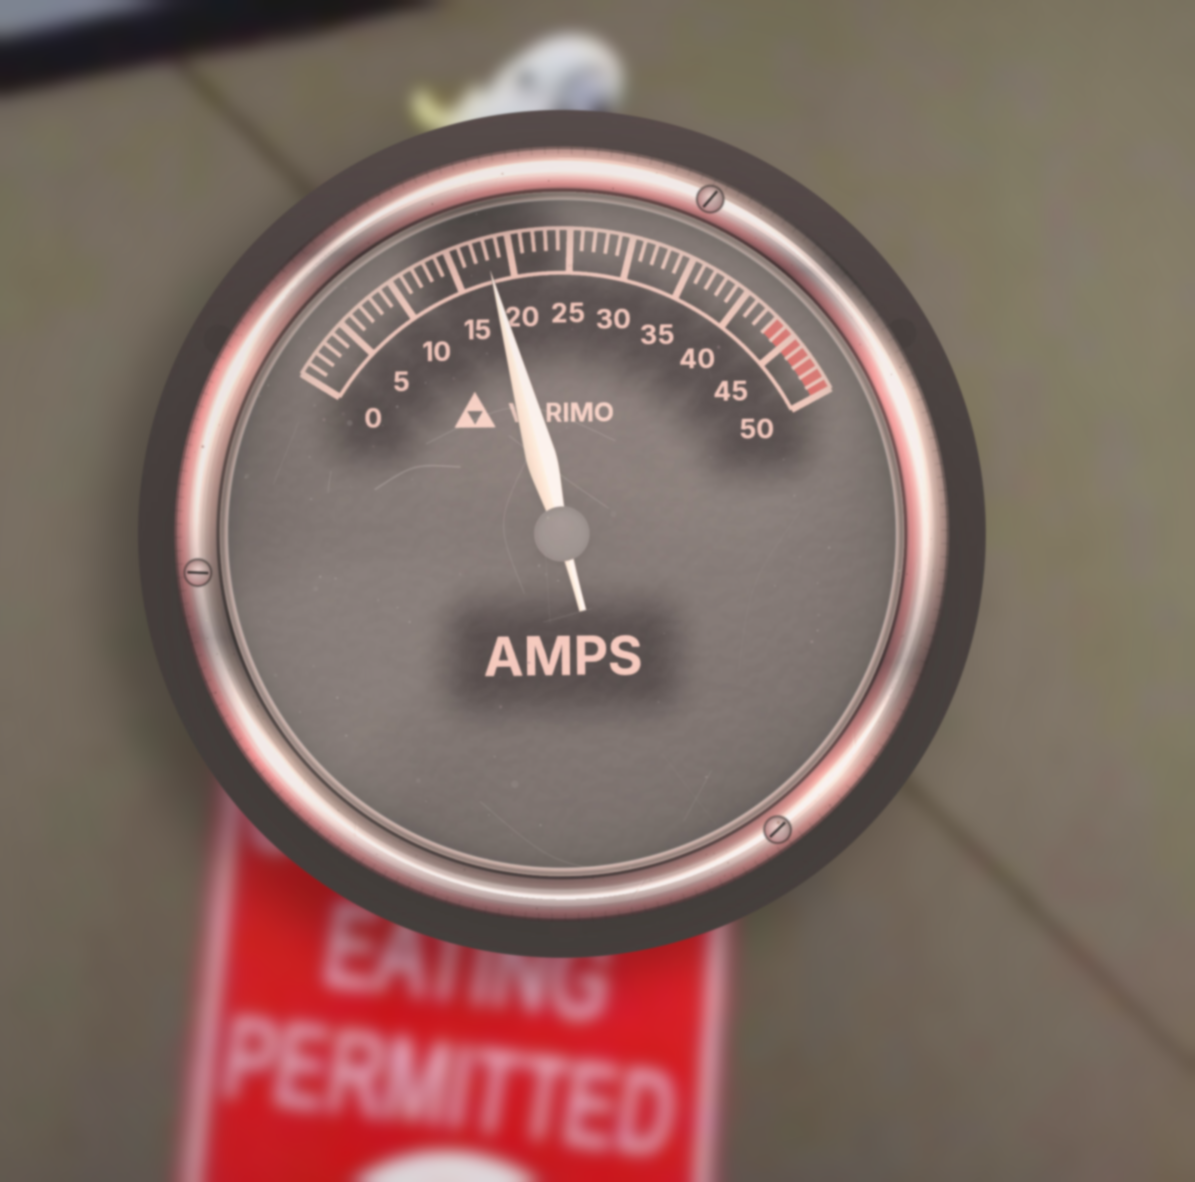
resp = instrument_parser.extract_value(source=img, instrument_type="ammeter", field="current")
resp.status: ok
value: 18 A
